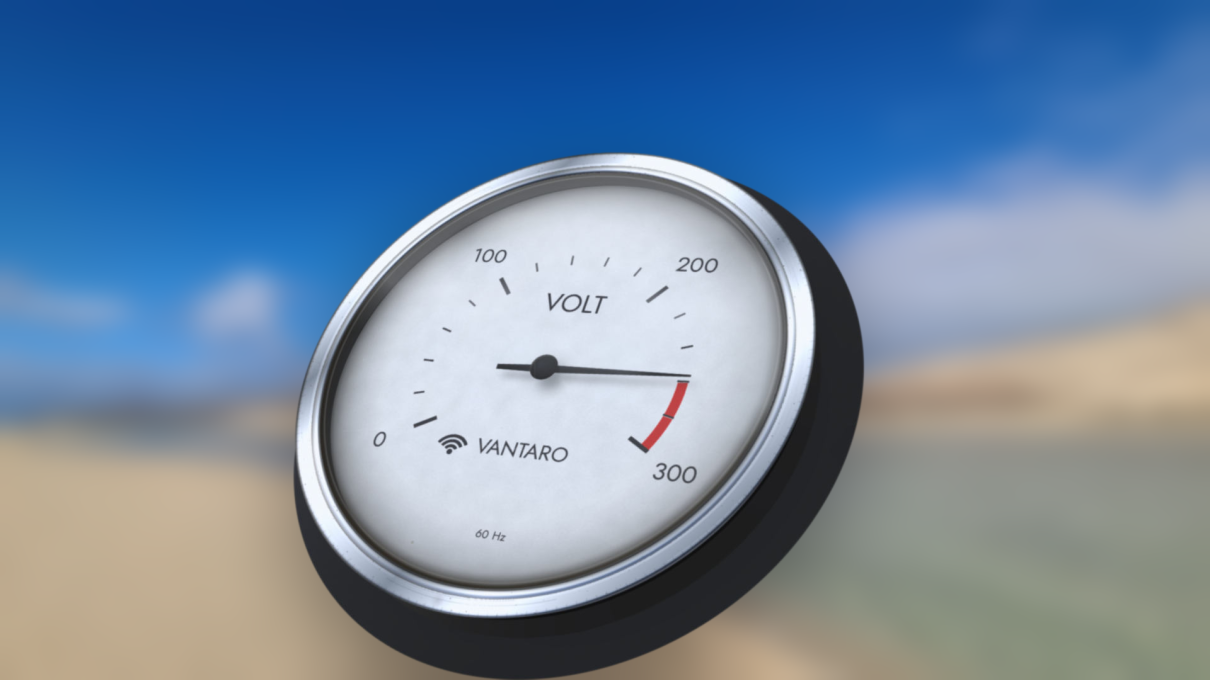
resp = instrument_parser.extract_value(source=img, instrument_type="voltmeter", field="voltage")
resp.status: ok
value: 260 V
